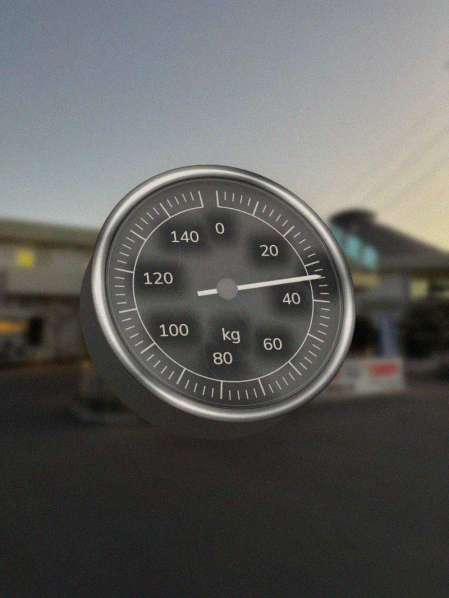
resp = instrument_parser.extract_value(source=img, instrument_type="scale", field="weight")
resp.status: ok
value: 34 kg
